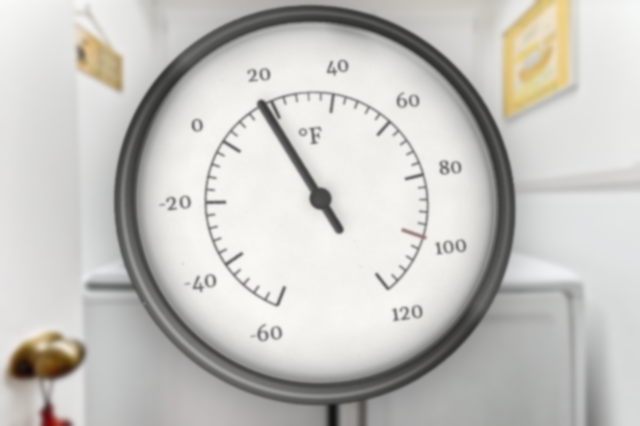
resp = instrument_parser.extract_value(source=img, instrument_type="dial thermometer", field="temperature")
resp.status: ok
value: 16 °F
